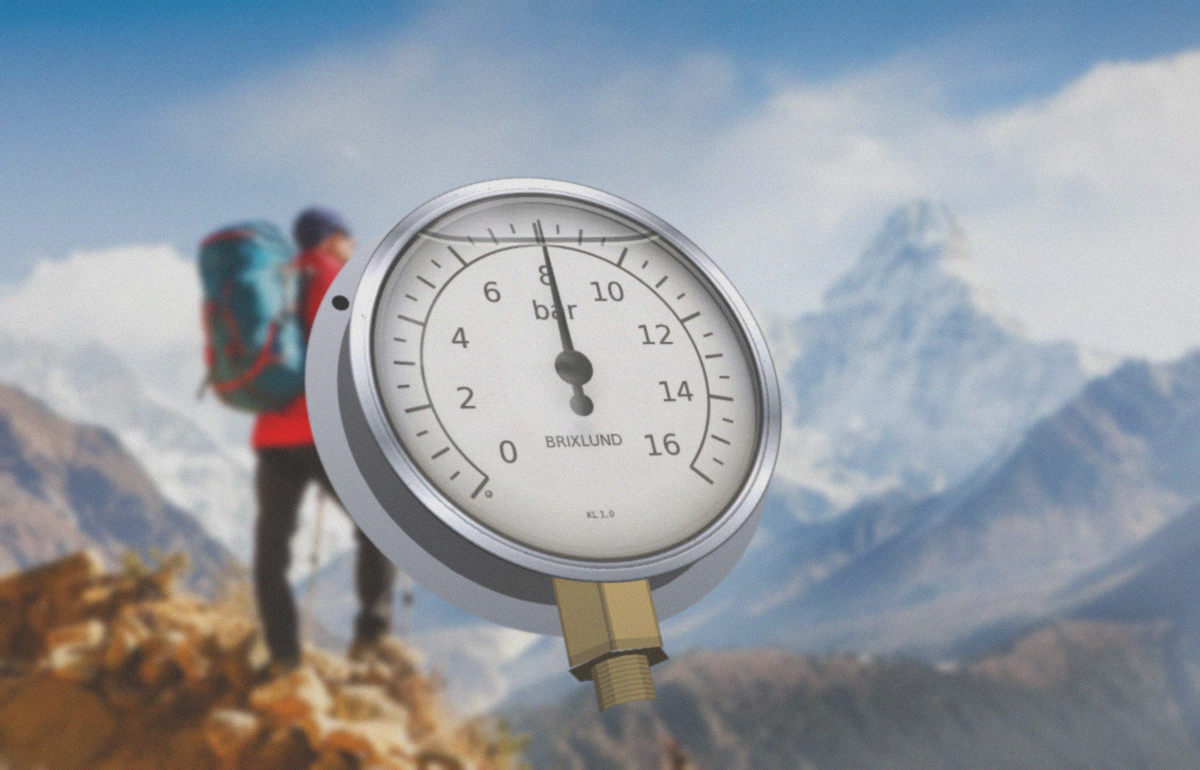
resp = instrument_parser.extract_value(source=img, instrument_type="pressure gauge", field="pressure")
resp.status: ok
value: 8 bar
